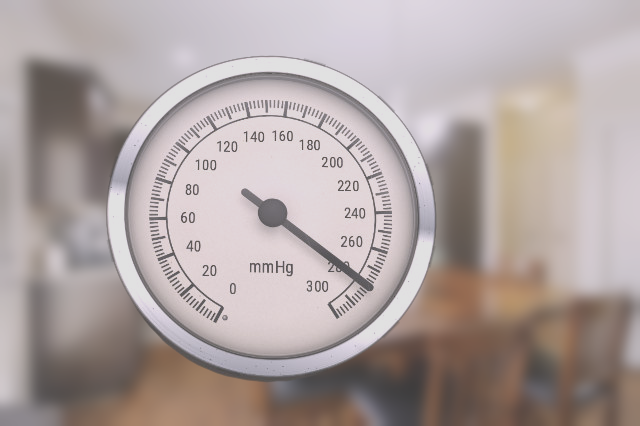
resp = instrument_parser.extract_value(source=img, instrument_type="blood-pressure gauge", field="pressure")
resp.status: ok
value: 280 mmHg
